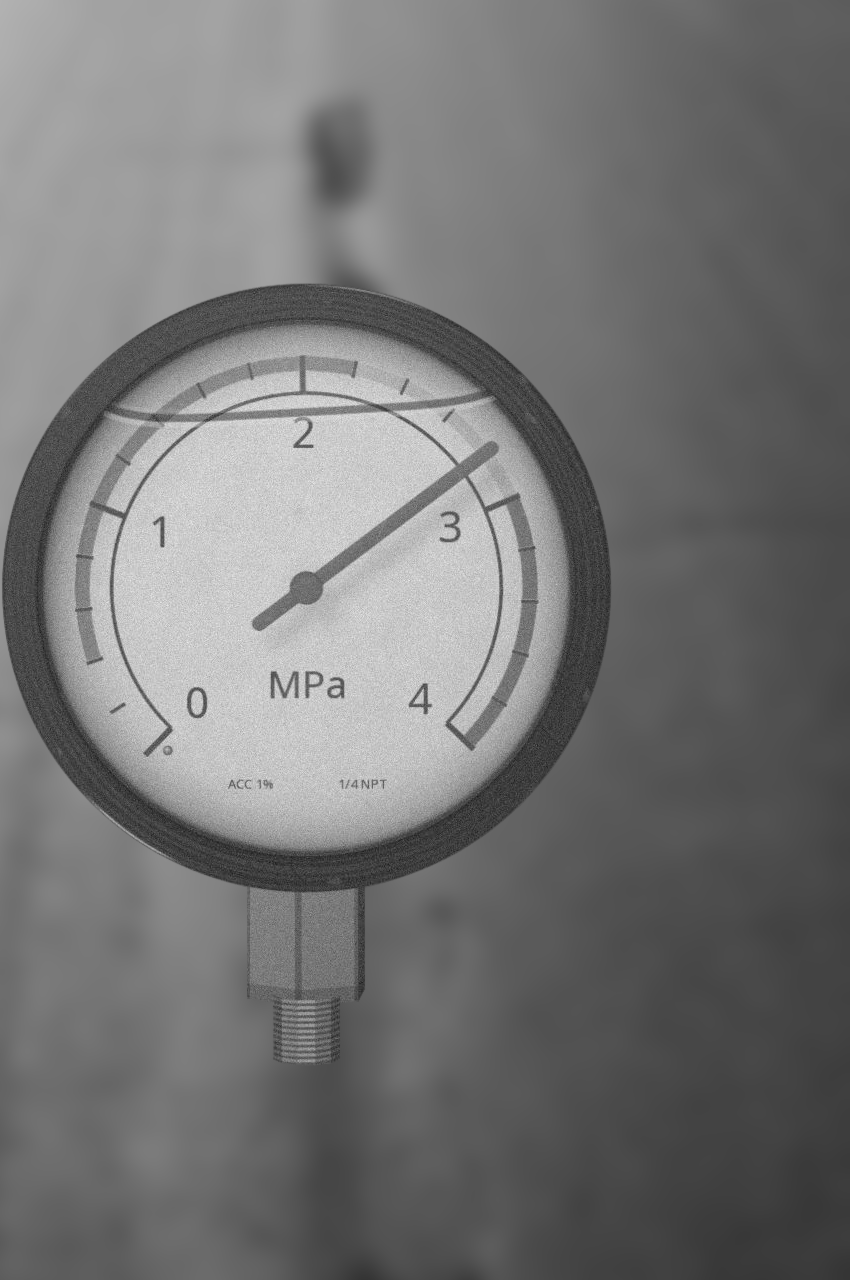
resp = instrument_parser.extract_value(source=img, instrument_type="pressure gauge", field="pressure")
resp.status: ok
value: 2.8 MPa
